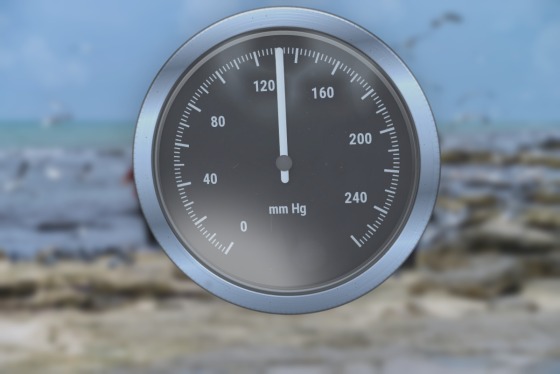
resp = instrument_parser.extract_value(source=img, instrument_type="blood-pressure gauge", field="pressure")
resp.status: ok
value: 132 mmHg
